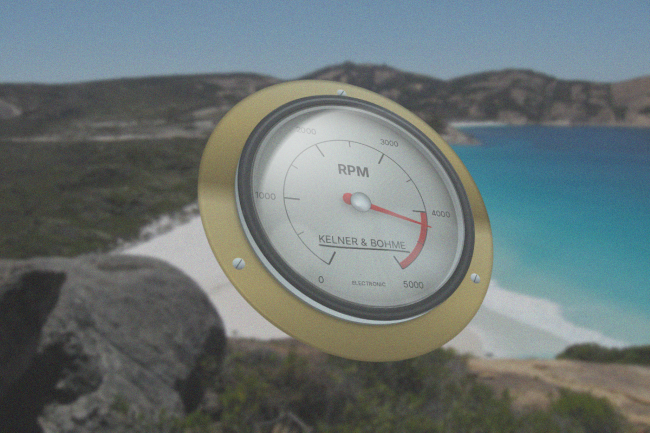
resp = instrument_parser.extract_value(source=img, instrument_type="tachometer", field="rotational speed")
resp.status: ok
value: 4250 rpm
